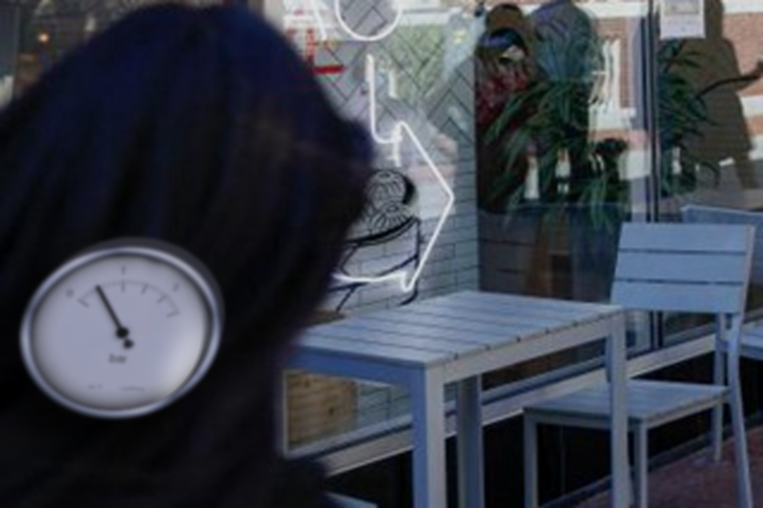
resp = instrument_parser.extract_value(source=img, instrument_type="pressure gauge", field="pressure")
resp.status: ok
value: 0.5 bar
